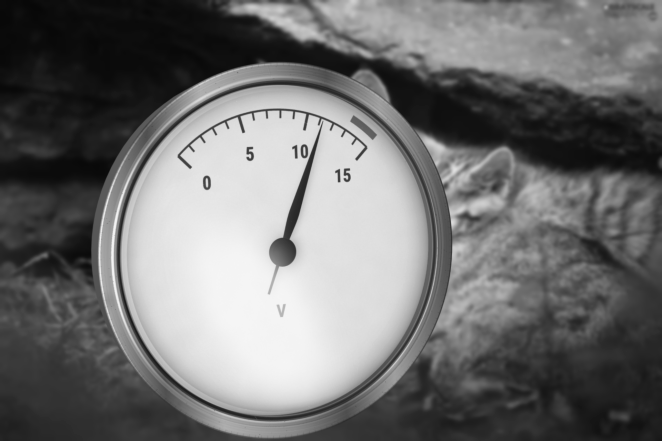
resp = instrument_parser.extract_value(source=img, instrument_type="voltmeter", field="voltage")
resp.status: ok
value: 11 V
